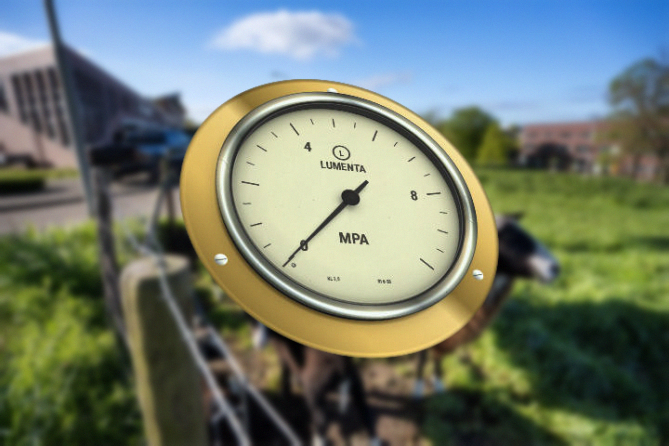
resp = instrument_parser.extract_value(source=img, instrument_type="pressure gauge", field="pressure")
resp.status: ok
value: 0 MPa
